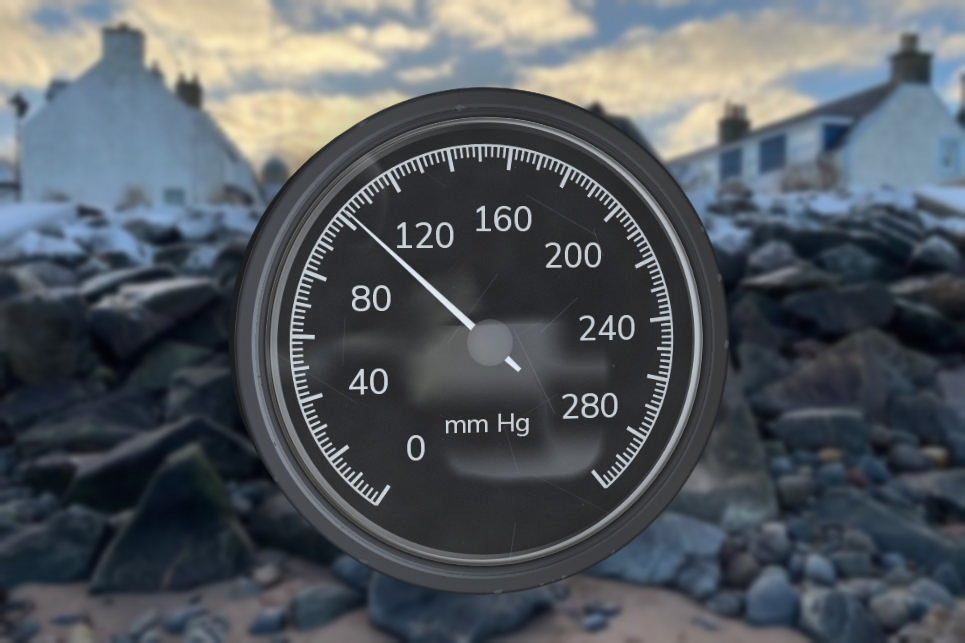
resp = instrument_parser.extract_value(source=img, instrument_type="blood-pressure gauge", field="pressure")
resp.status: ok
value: 102 mmHg
